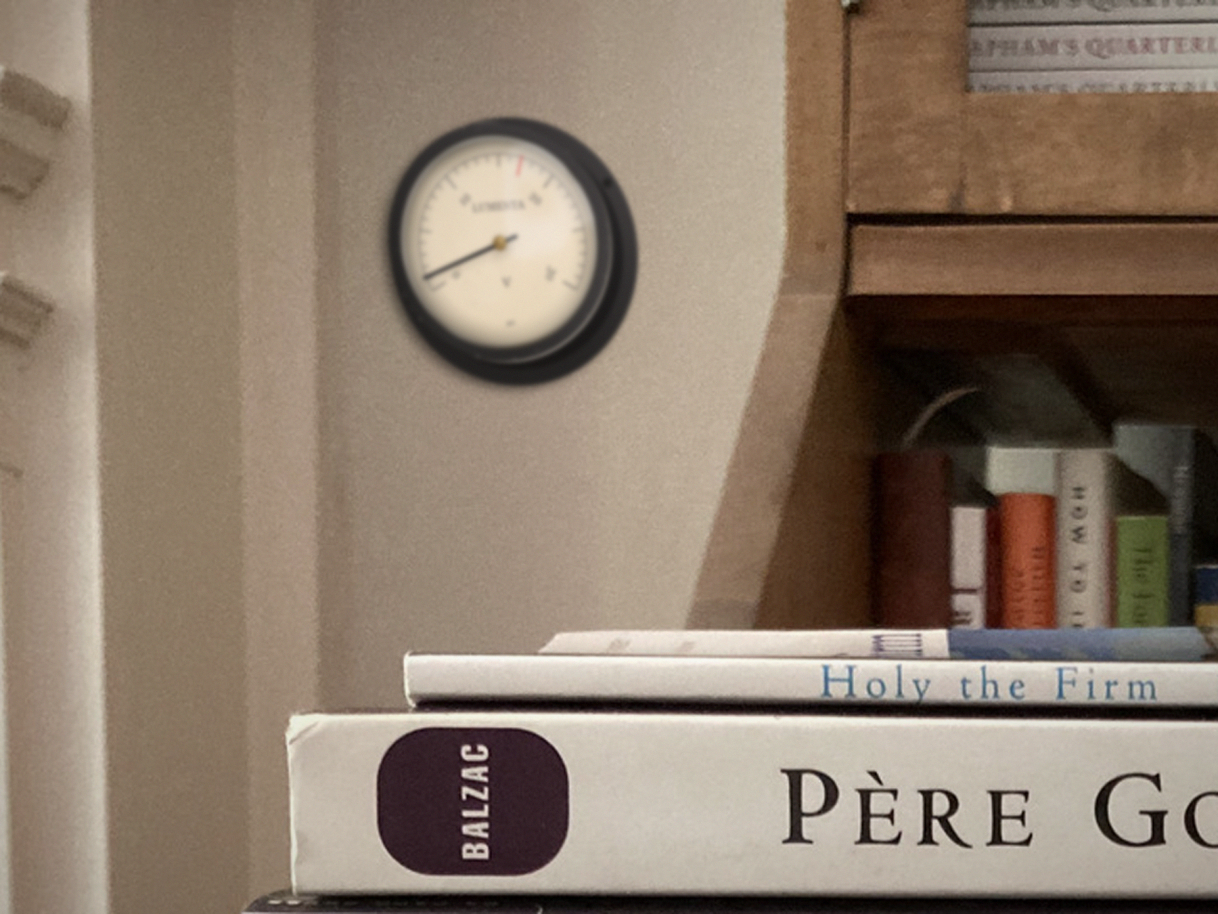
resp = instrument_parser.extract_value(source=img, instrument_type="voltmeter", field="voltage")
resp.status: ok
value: 1 V
